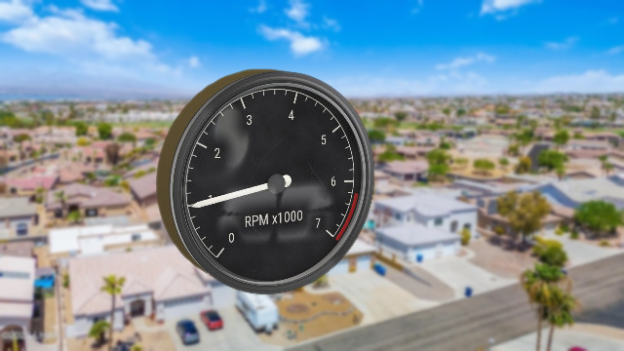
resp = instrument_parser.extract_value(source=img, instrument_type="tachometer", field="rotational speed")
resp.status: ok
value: 1000 rpm
